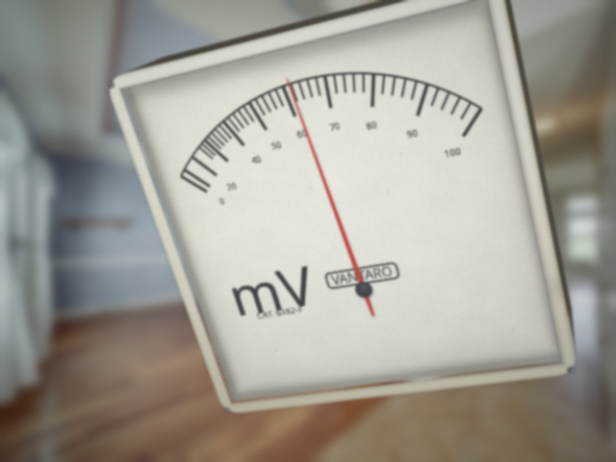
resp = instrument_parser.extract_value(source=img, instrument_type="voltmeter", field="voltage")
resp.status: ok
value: 62 mV
